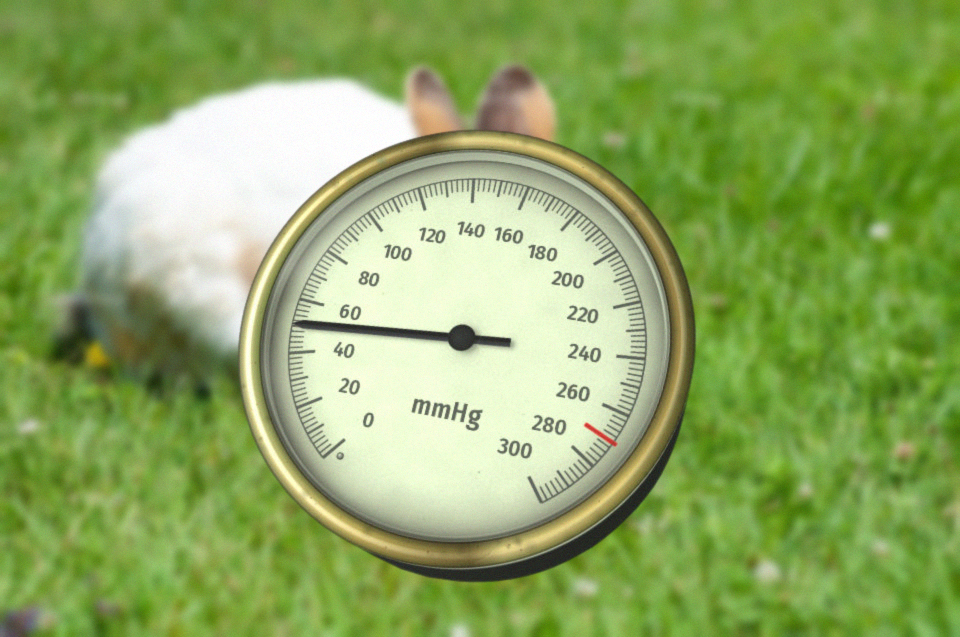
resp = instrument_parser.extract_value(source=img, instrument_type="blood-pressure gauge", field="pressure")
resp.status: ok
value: 50 mmHg
